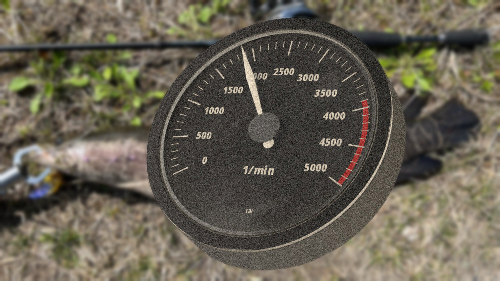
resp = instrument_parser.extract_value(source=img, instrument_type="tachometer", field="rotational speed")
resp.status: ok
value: 1900 rpm
